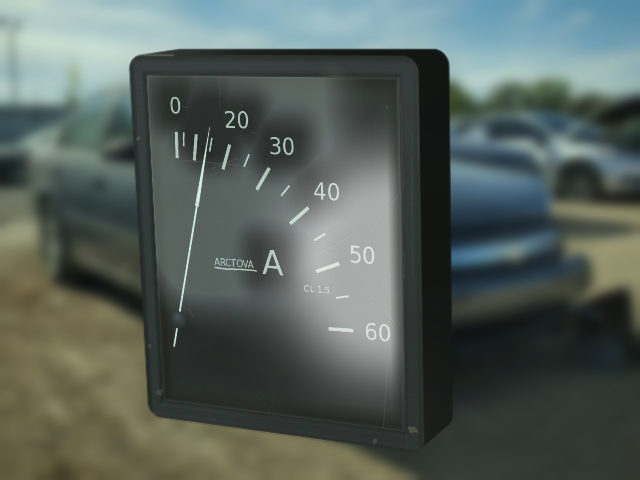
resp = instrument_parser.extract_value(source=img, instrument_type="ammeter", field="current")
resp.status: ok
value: 15 A
